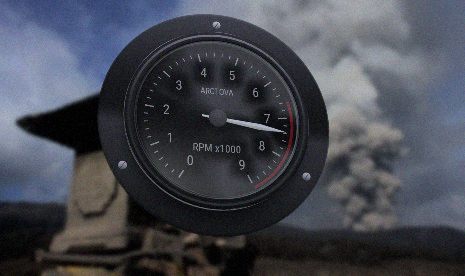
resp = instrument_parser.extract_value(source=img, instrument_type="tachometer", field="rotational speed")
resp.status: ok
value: 7400 rpm
